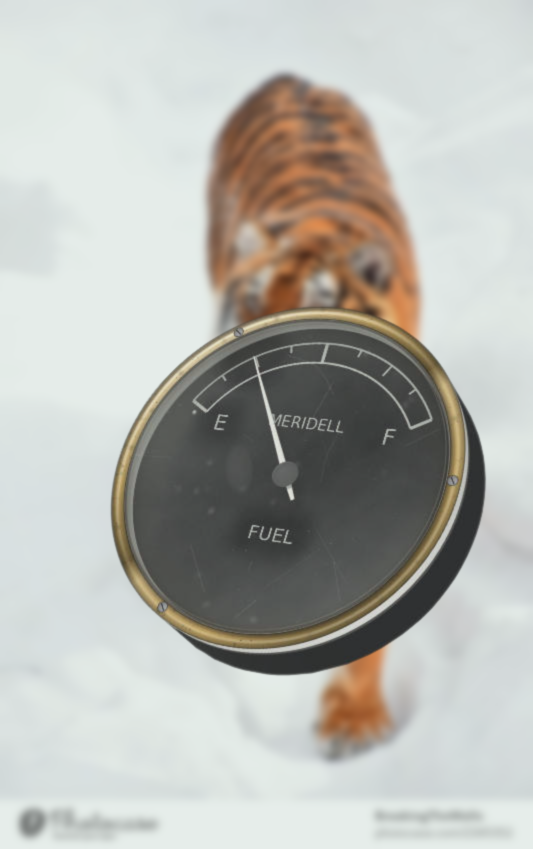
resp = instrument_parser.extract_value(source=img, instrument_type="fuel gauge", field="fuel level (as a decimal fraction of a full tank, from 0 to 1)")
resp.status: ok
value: 0.25
